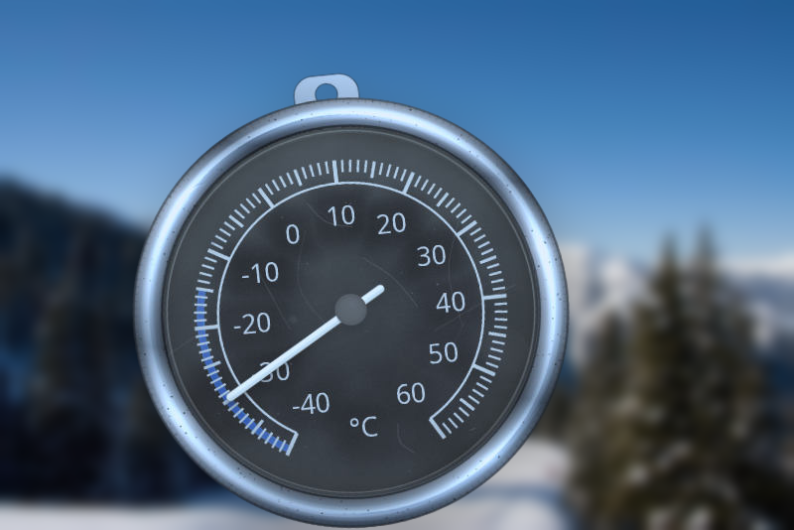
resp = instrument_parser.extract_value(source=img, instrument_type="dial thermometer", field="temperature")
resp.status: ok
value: -30 °C
